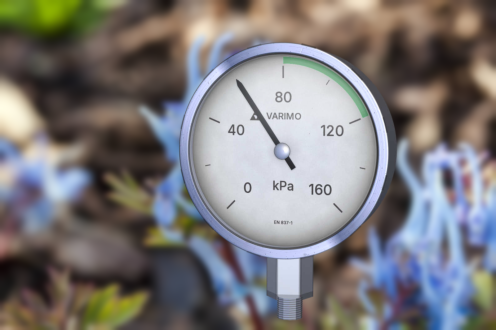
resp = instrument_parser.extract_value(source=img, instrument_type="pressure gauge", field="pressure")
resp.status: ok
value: 60 kPa
